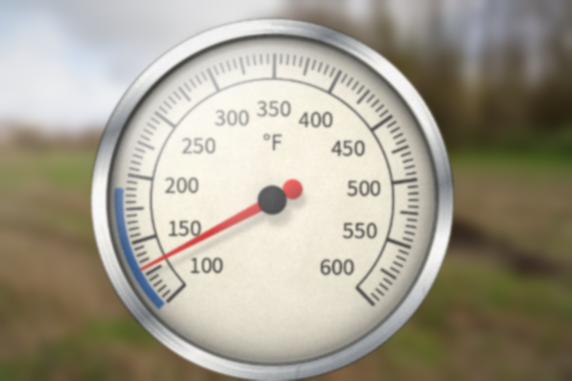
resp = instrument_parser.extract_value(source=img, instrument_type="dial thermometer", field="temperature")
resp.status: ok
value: 130 °F
